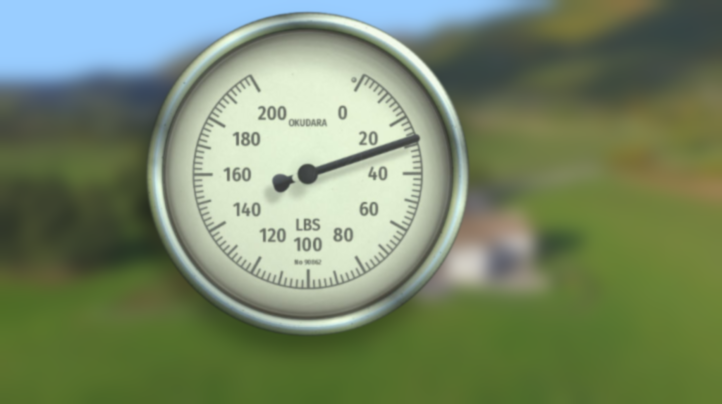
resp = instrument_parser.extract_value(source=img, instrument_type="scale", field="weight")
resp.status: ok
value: 28 lb
